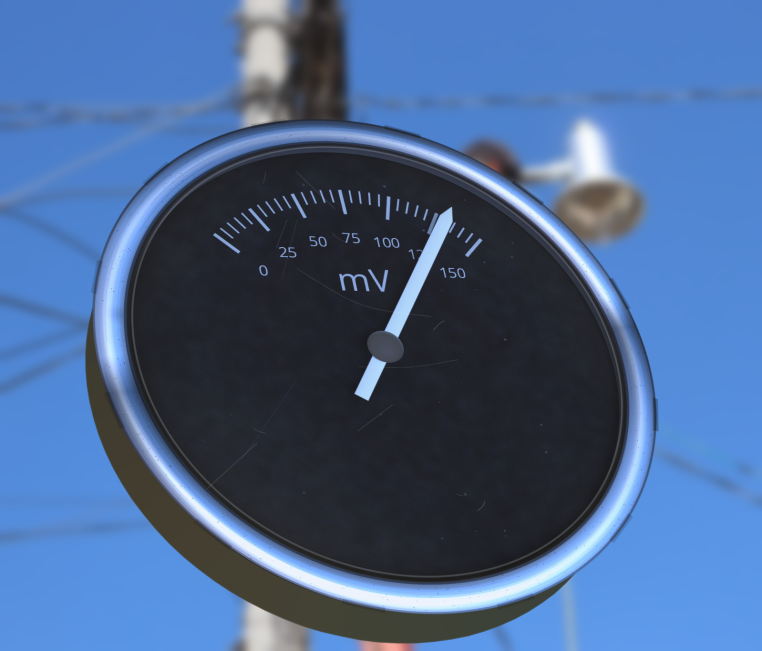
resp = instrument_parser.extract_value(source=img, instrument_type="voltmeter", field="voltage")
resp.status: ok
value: 130 mV
